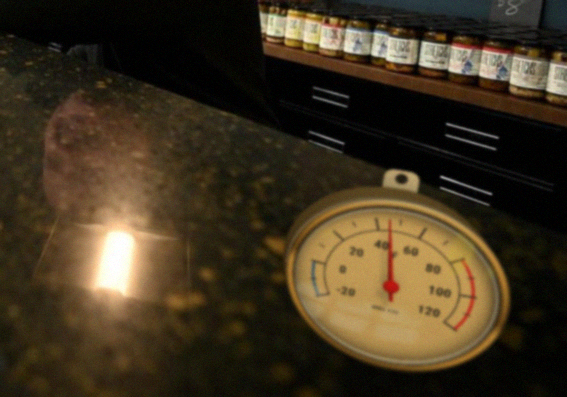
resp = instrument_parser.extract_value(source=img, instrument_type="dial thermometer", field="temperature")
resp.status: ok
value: 45 °F
